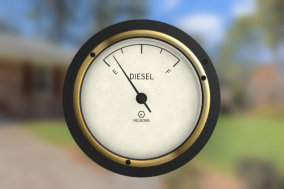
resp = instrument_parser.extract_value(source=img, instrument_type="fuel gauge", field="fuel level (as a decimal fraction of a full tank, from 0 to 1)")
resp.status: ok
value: 0.125
